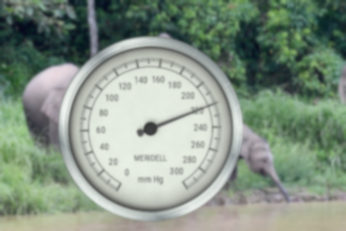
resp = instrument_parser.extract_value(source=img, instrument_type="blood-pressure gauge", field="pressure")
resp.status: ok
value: 220 mmHg
